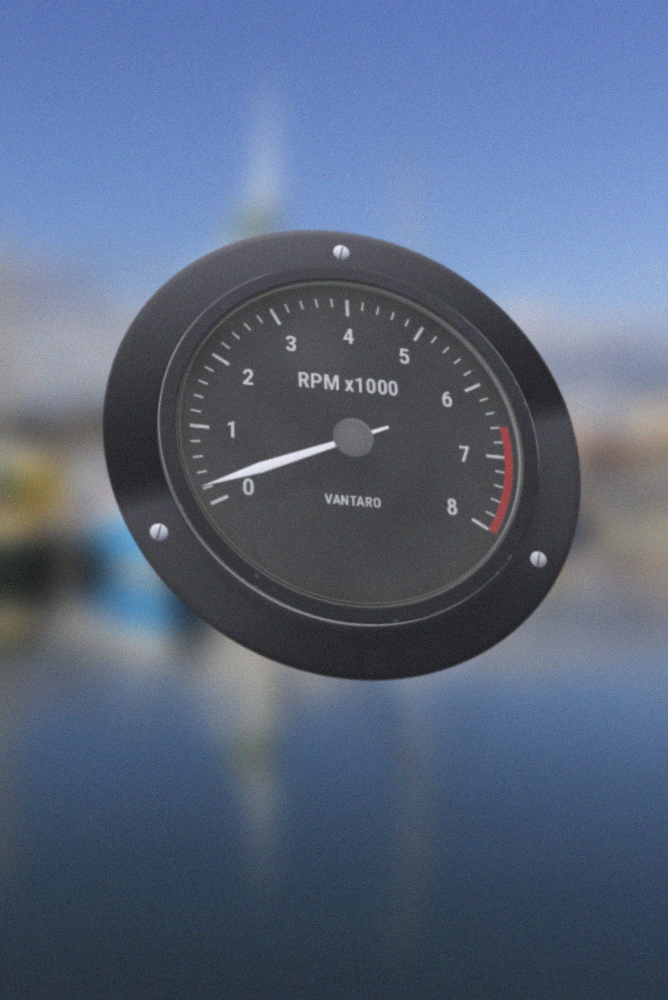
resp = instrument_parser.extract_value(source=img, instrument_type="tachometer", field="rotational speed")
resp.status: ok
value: 200 rpm
